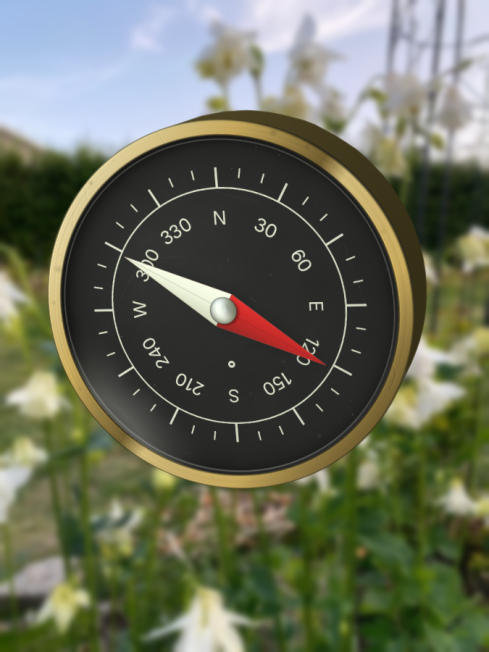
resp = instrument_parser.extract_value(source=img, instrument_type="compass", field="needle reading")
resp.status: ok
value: 120 °
